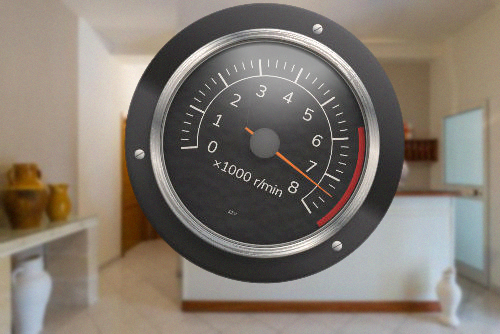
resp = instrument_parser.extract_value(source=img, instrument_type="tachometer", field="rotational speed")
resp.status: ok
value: 7400 rpm
